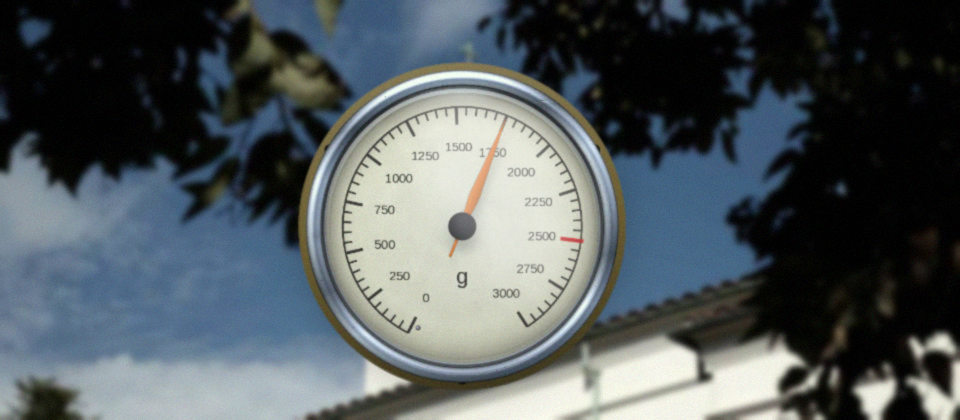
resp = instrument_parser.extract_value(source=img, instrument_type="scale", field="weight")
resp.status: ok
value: 1750 g
